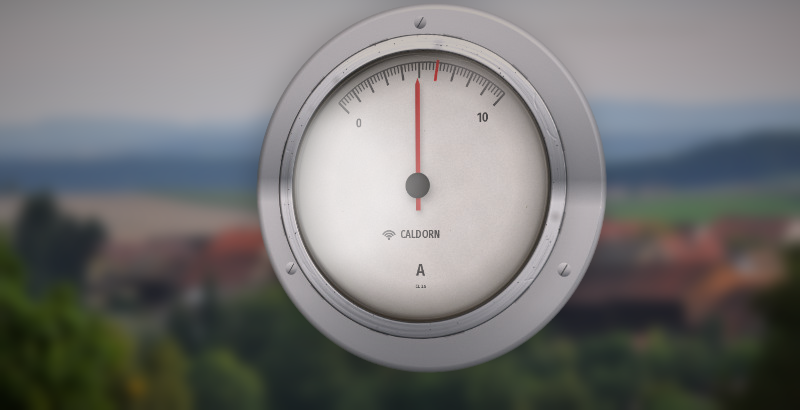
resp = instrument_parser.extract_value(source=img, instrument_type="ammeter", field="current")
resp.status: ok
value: 5 A
